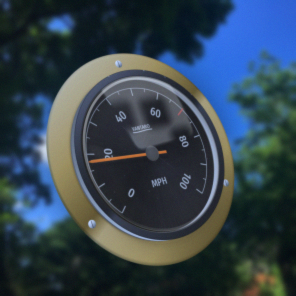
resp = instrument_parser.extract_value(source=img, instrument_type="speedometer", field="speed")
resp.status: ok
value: 17.5 mph
